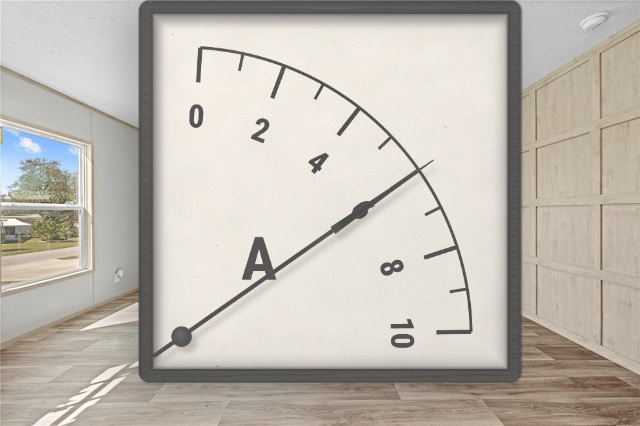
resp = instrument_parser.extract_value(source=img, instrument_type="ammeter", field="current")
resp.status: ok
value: 6 A
